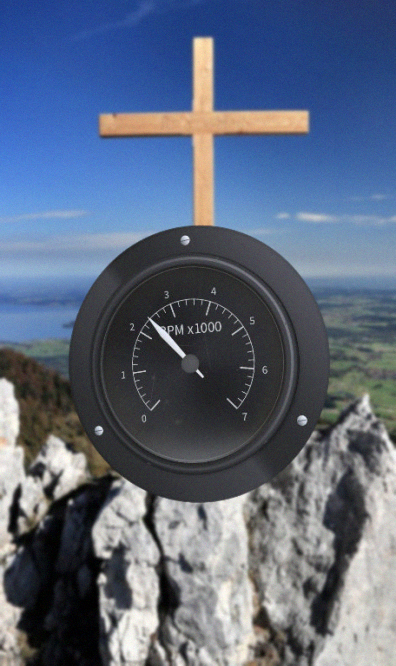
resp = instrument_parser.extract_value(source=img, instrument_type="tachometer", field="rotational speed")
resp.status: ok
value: 2400 rpm
